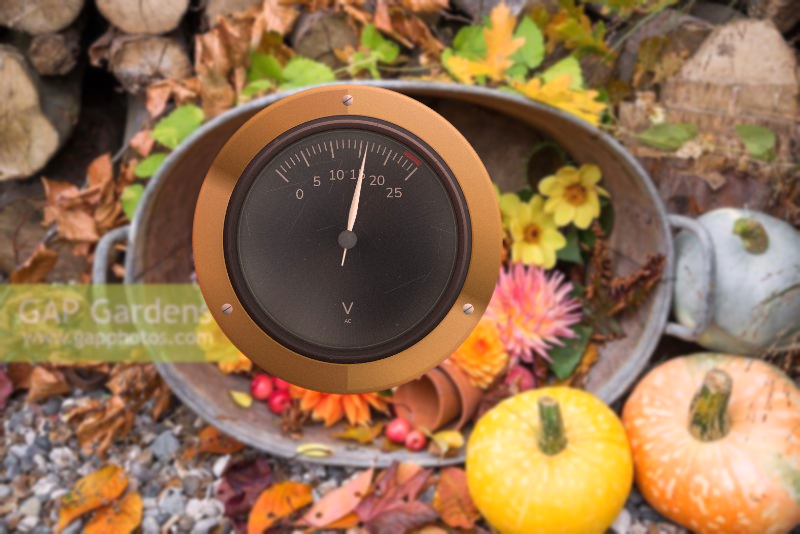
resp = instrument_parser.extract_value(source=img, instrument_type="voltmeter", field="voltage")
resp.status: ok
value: 16 V
